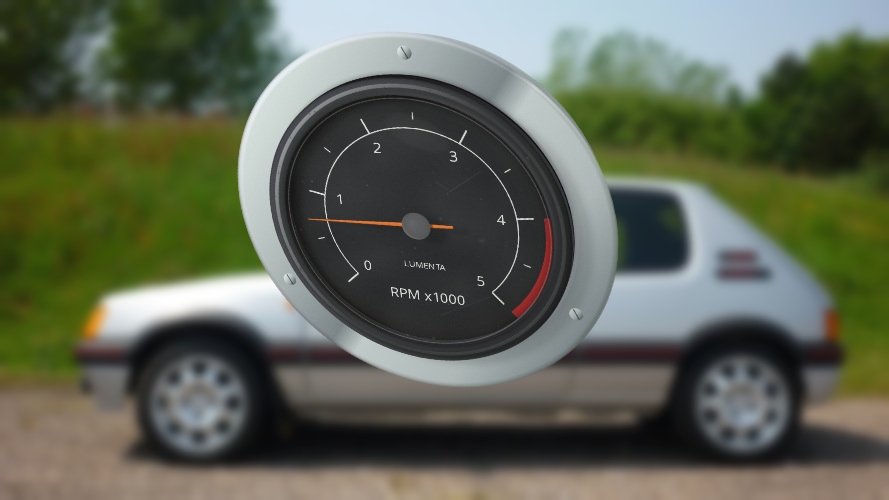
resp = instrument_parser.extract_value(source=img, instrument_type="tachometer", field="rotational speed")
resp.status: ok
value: 750 rpm
